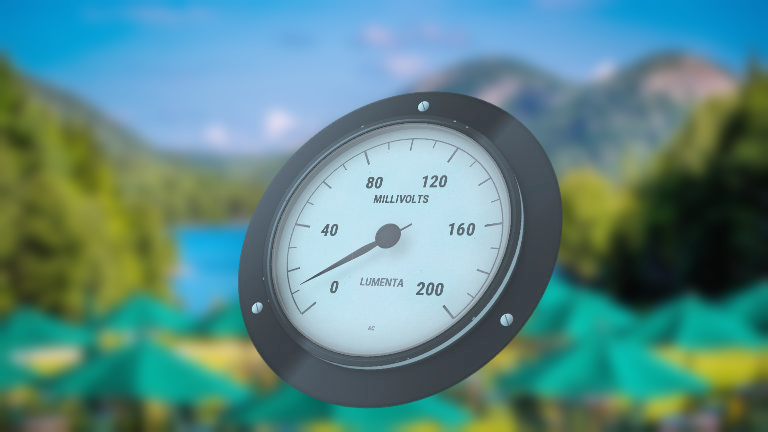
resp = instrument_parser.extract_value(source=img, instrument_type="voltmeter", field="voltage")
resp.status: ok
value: 10 mV
